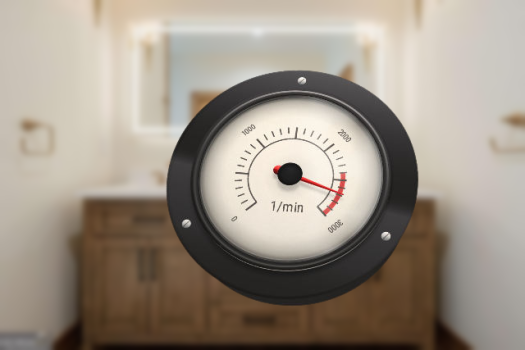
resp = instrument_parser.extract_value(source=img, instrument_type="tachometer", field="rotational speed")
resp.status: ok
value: 2700 rpm
